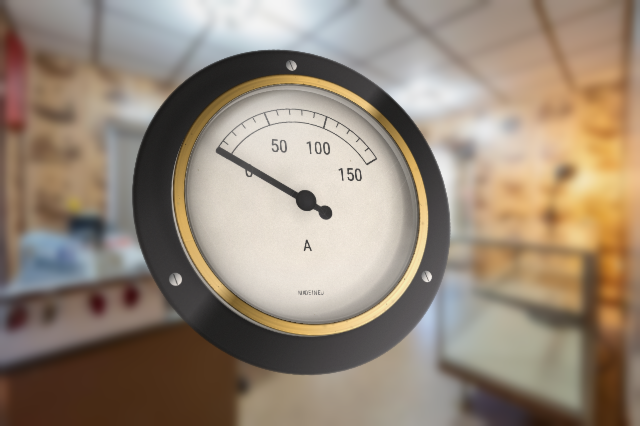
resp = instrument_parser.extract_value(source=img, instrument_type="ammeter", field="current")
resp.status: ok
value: 0 A
